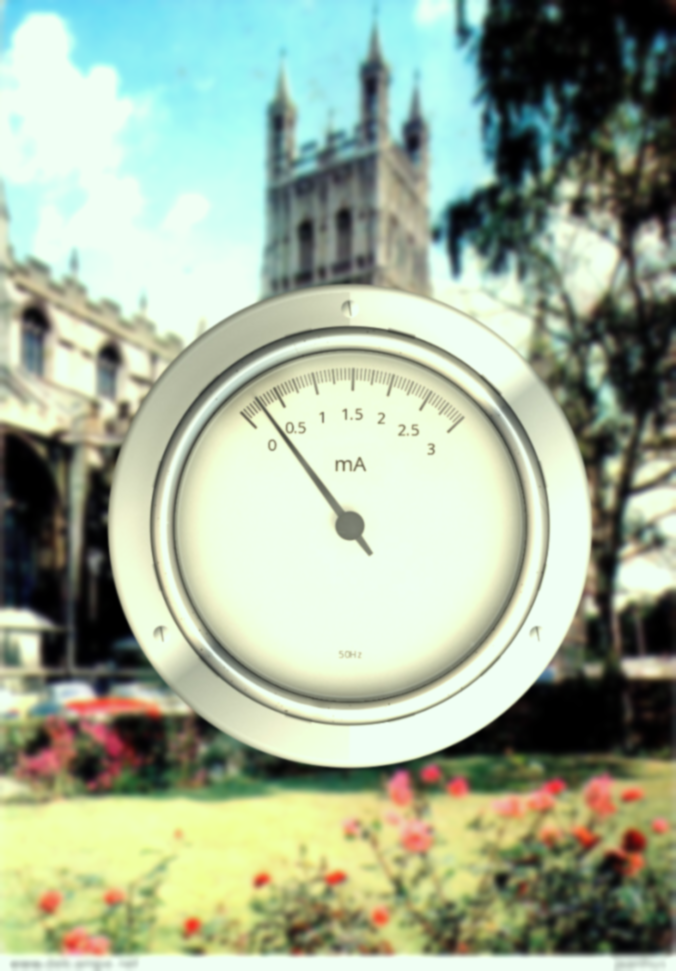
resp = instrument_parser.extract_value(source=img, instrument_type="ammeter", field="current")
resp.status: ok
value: 0.25 mA
